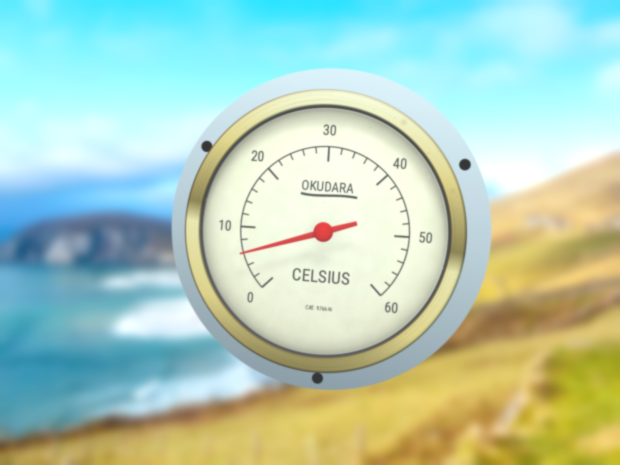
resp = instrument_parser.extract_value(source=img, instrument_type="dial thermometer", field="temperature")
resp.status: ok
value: 6 °C
